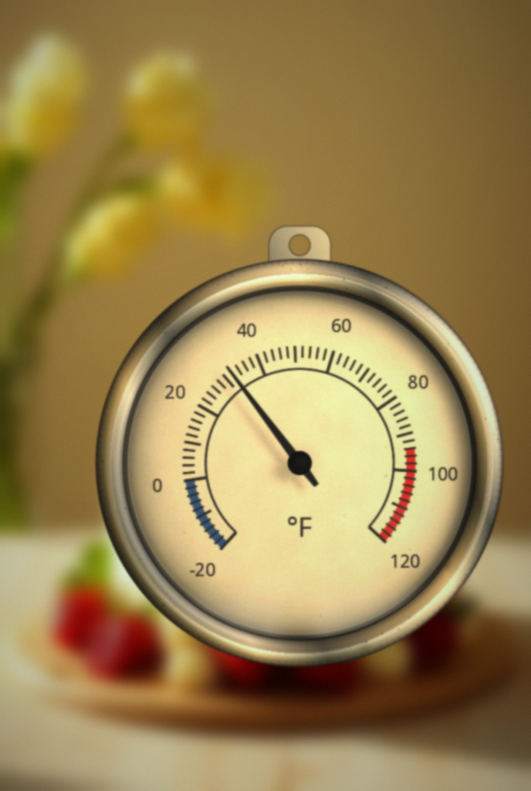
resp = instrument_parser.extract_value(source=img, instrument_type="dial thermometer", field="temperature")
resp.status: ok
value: 32 °F
